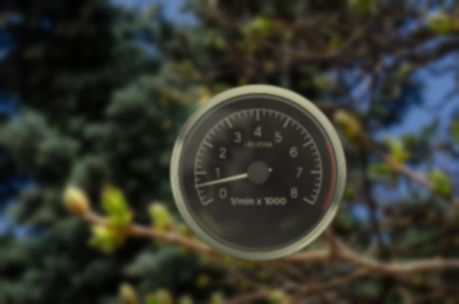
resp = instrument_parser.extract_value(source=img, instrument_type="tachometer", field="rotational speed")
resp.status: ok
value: 600 rpm
